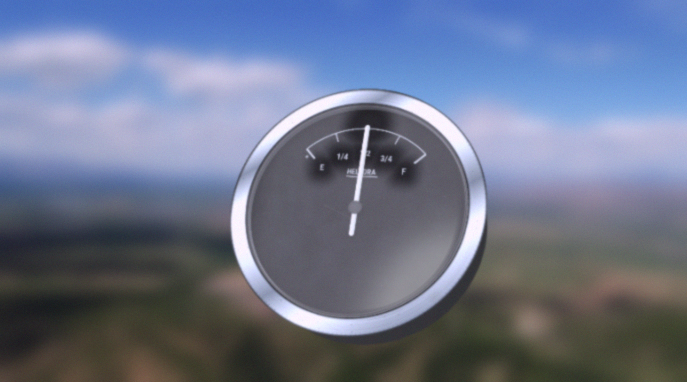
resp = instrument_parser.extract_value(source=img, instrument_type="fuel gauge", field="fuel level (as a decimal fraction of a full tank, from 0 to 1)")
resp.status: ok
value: 0.5
